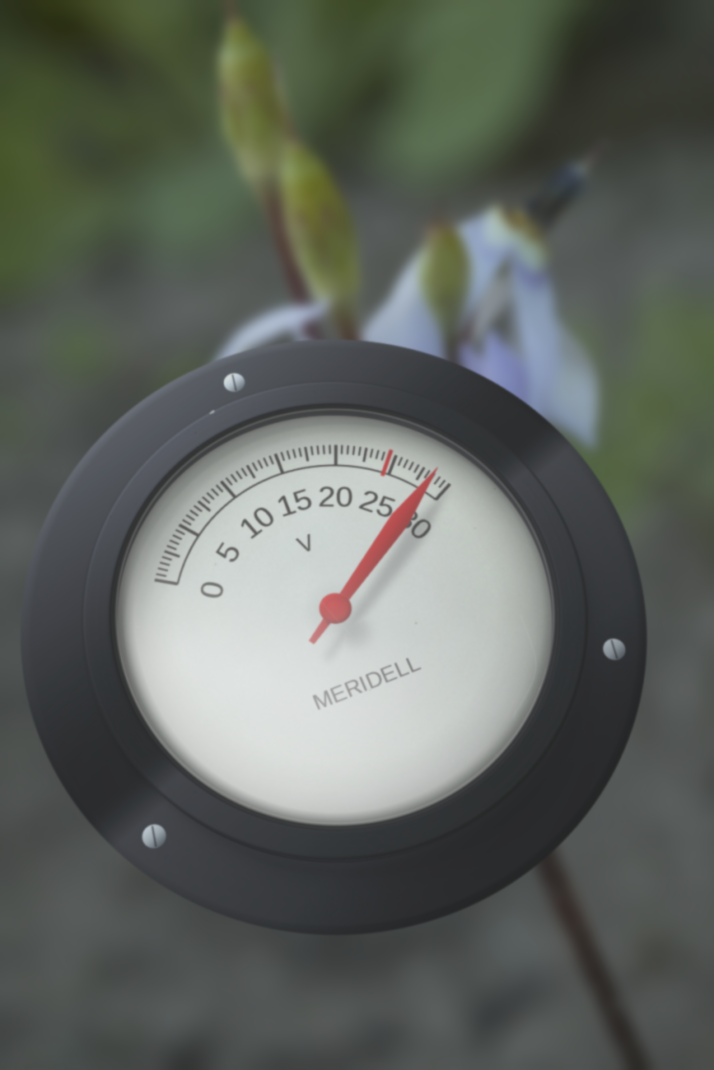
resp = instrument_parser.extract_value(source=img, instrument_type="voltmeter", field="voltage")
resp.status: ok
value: 28.5 V
